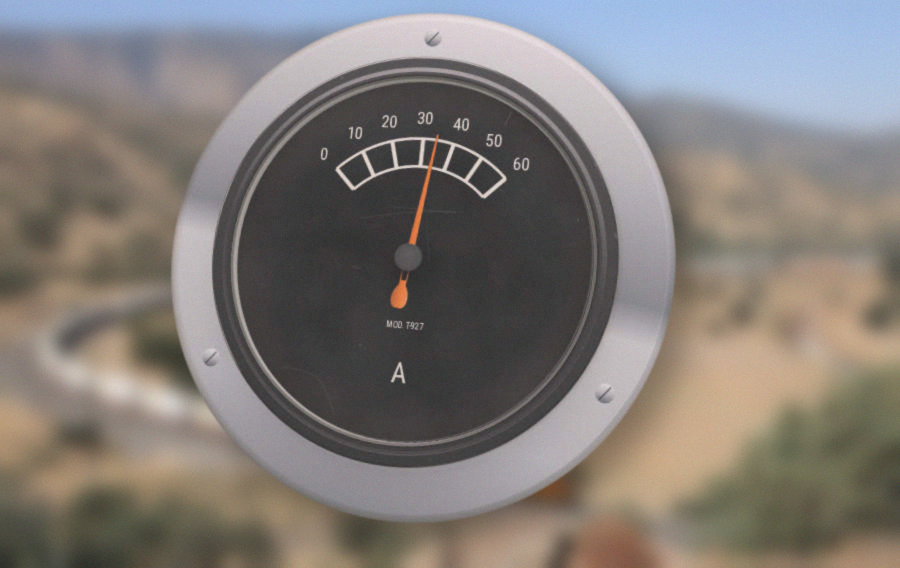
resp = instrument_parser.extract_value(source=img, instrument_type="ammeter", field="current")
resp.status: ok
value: 35 A
